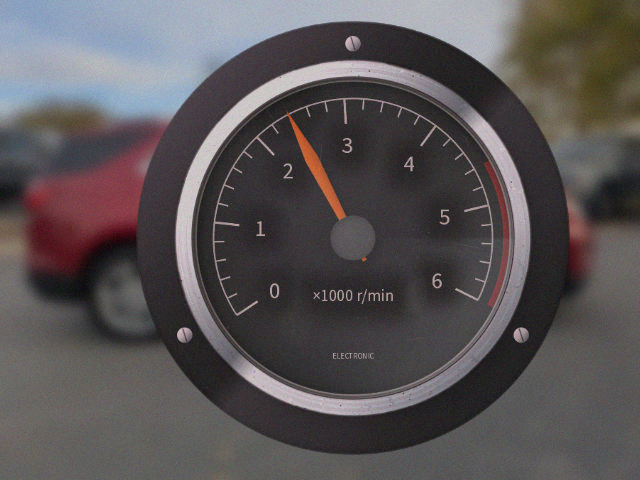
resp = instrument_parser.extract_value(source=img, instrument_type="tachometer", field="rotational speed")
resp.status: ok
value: 2400 rpm
